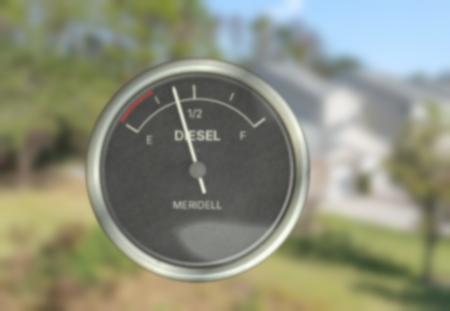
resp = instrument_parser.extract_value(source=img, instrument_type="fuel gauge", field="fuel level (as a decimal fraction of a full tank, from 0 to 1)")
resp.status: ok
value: 0.375
